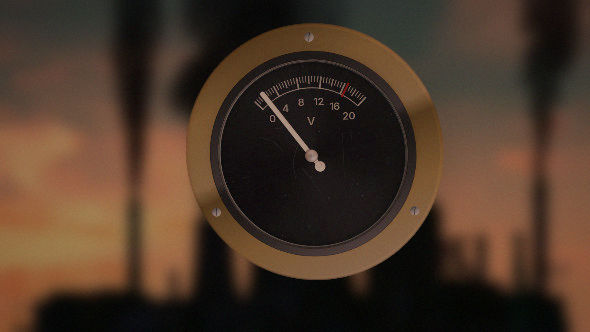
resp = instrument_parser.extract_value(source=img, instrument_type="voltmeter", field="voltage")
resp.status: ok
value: 2 V
